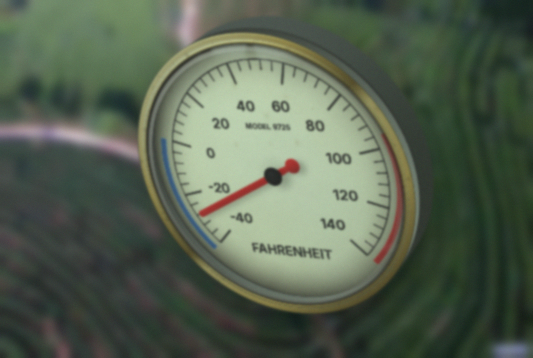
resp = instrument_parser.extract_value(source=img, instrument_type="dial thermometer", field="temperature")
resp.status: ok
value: -28 °F
